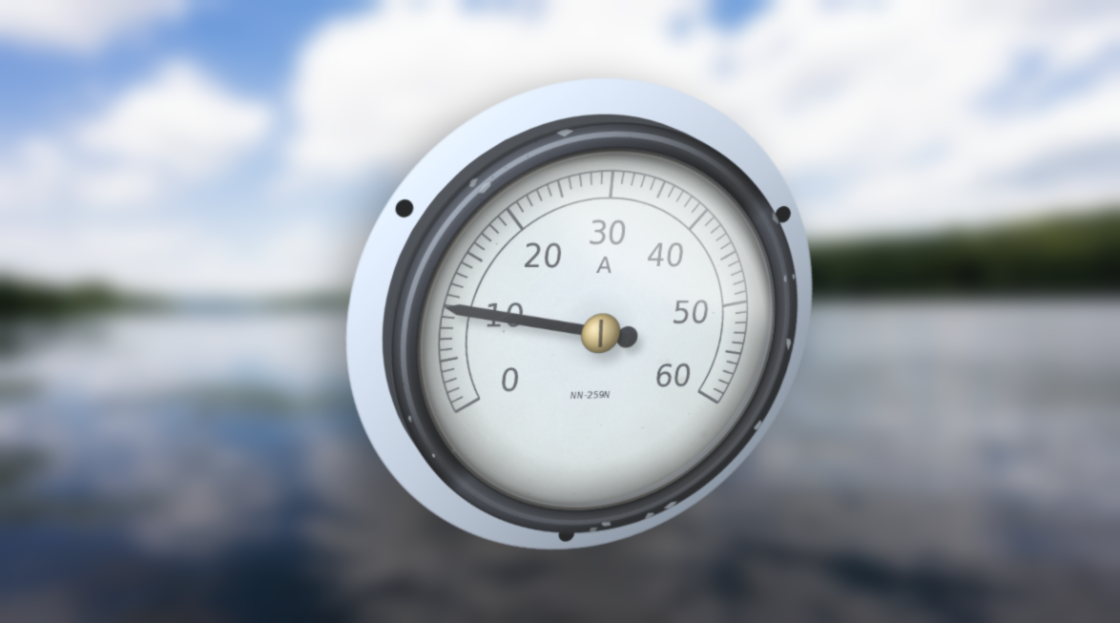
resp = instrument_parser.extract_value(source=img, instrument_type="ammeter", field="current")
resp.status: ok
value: 10 A
